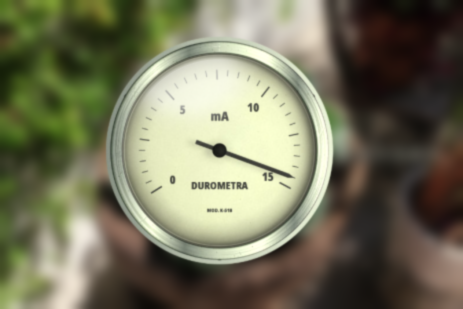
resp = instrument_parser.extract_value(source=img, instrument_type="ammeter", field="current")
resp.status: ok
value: 14.5 mA
